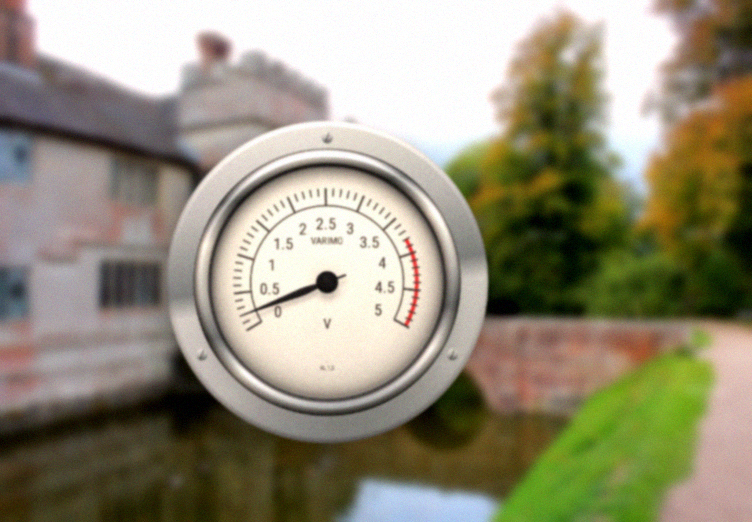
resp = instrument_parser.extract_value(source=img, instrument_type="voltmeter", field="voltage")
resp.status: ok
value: 0.2 V
